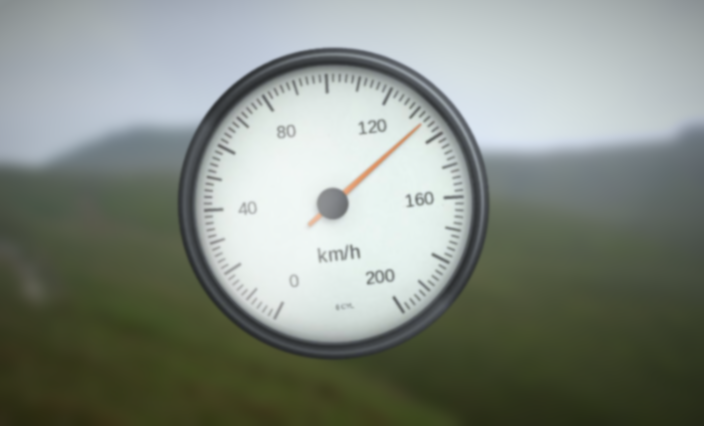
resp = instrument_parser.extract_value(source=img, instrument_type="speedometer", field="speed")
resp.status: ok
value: 134 km/h
